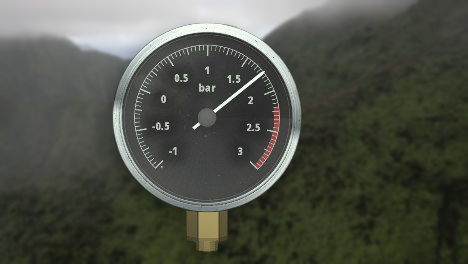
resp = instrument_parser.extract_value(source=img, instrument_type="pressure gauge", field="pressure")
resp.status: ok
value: 1.75 bar
